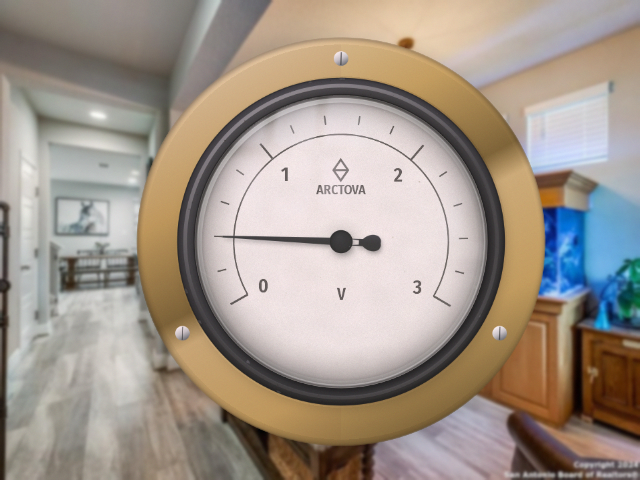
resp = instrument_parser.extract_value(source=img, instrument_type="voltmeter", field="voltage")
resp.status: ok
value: 0.4 V
